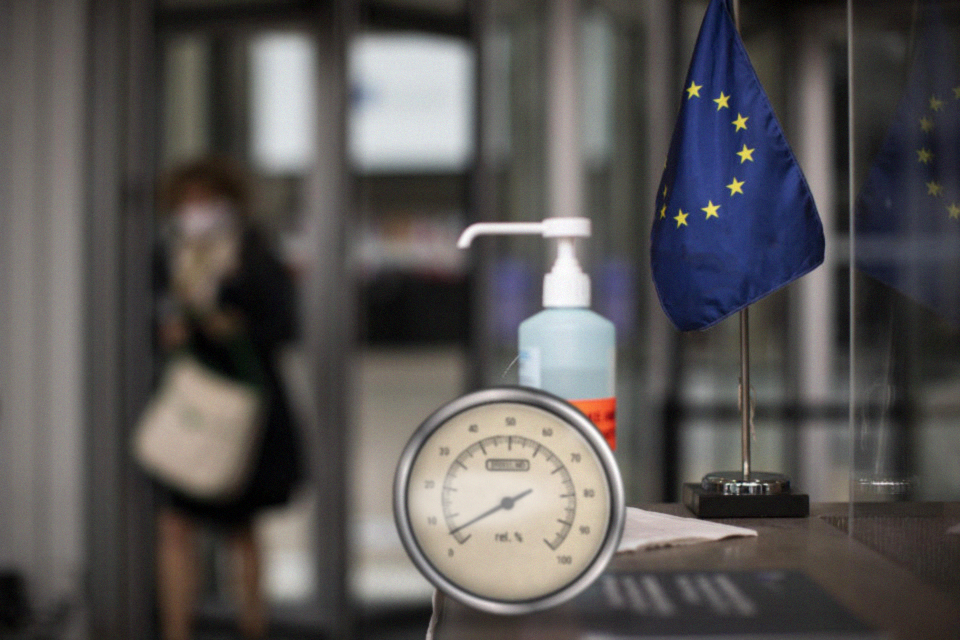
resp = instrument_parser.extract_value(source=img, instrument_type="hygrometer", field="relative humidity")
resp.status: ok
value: 5 %
